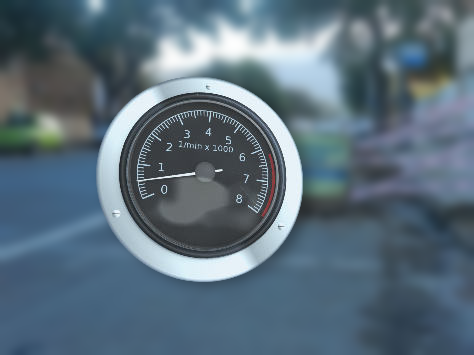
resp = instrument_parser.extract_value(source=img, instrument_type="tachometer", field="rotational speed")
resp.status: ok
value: 500 rpm
